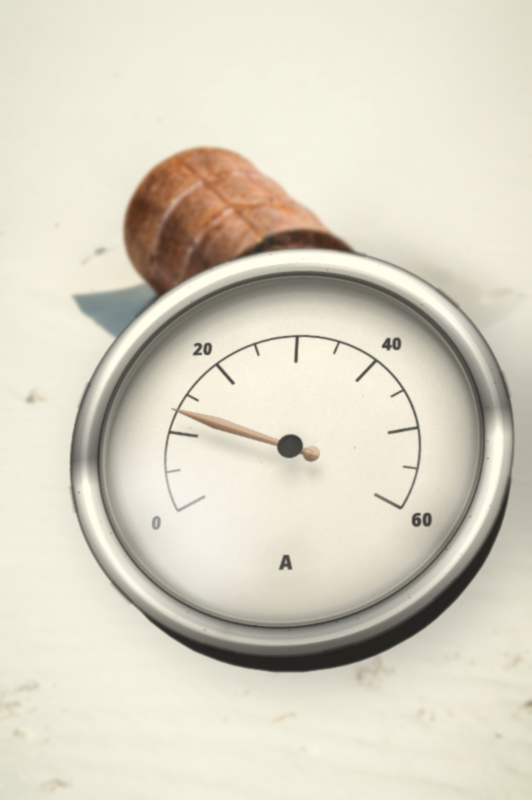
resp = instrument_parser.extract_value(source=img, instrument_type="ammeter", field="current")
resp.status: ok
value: 12.5 A
